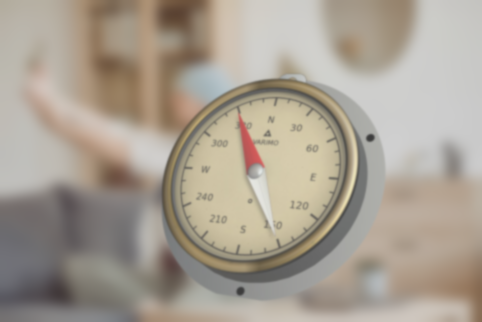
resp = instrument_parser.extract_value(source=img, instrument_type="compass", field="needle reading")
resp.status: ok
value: 330 °
